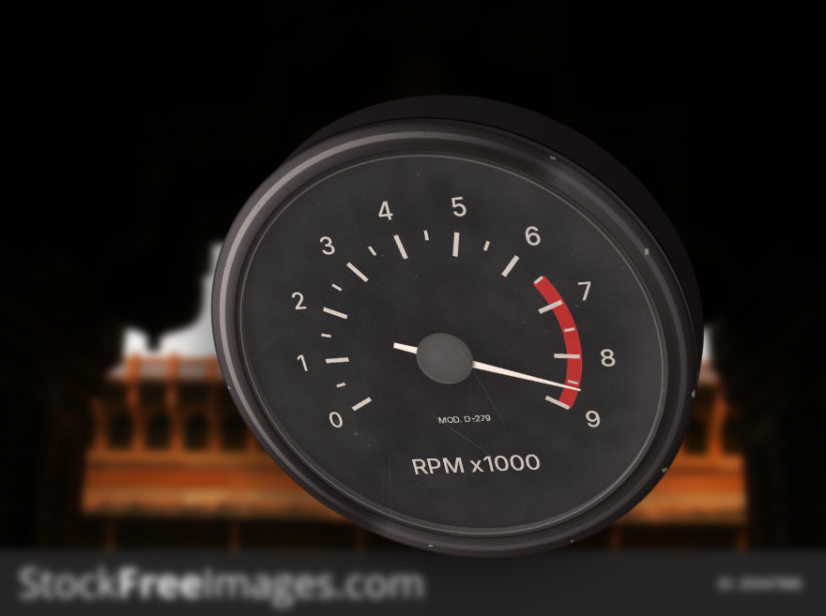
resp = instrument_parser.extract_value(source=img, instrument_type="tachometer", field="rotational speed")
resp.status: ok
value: 8500 rpm
